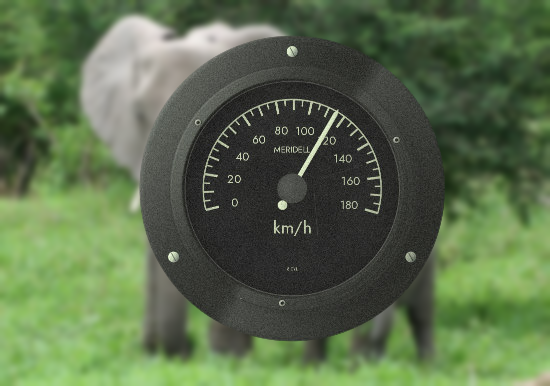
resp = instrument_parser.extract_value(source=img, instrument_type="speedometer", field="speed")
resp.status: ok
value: 115 km/h
